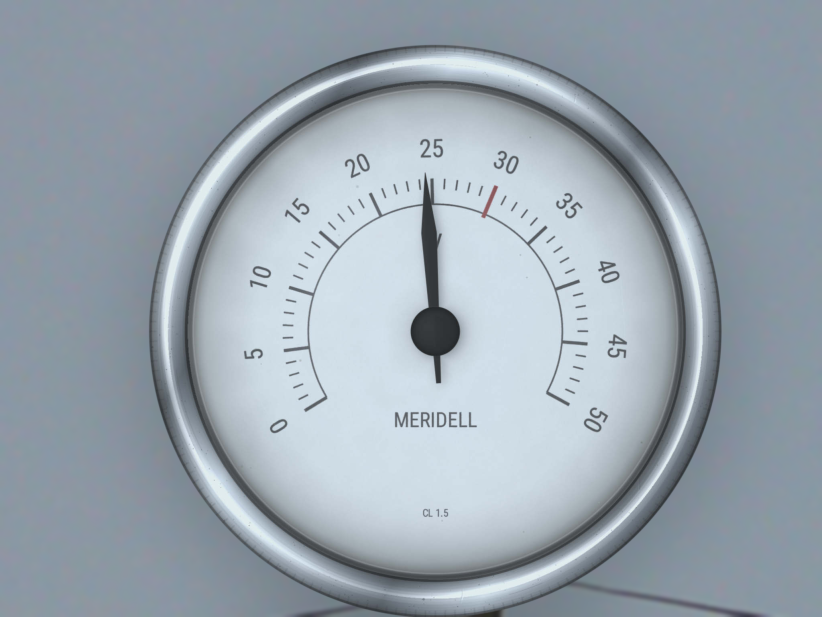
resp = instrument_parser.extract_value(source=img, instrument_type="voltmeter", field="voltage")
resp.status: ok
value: 24.5 V
